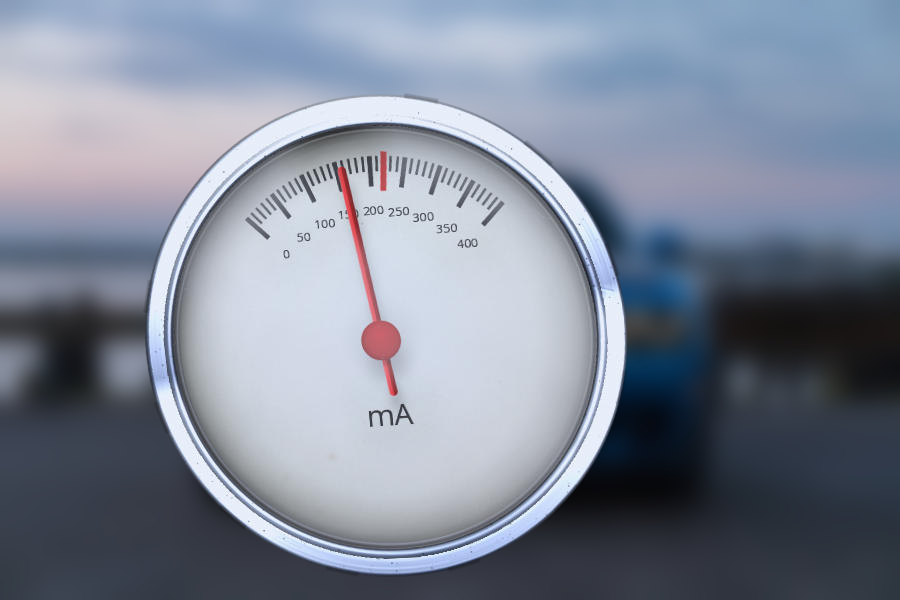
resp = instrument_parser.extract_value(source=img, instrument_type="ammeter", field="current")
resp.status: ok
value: 160 mA
